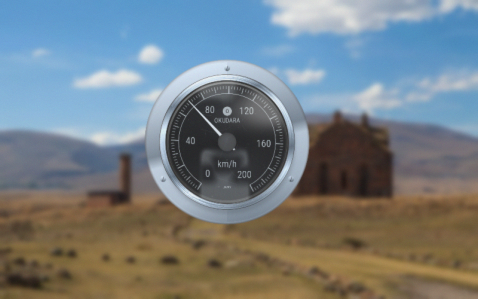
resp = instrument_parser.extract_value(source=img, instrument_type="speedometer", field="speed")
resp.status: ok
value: 70 km/h
